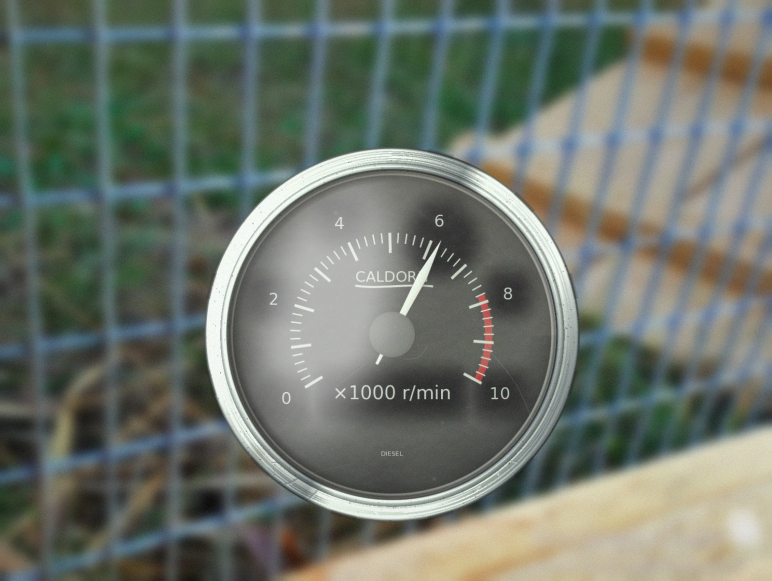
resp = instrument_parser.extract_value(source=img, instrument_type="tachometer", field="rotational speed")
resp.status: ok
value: 6200 rpm
